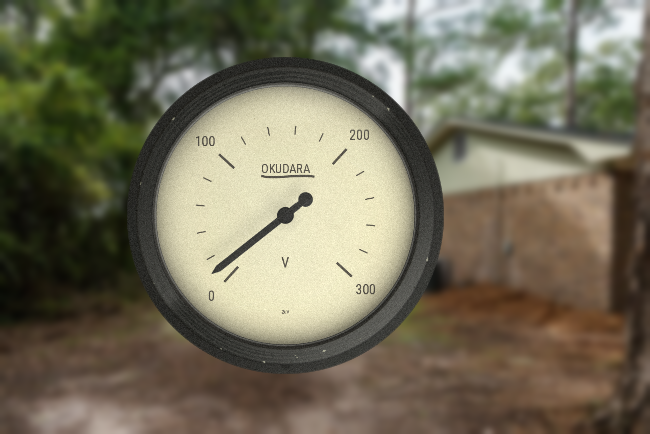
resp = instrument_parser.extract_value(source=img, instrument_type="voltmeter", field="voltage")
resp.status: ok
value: 10 V
